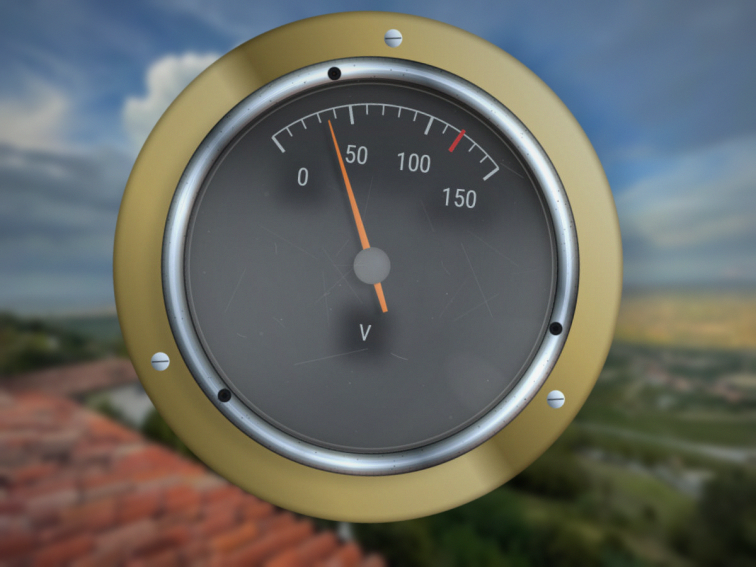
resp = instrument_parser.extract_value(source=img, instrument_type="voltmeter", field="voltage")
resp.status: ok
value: 35 V
